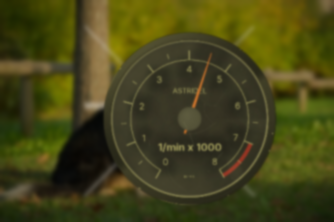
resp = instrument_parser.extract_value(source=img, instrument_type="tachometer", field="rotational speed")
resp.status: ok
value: 4500 rpm
